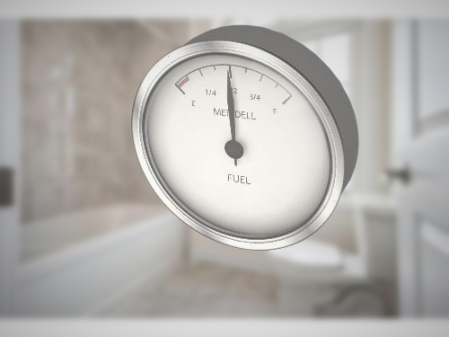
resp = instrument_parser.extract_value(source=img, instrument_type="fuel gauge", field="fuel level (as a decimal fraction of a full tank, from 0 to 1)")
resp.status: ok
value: 0.5
